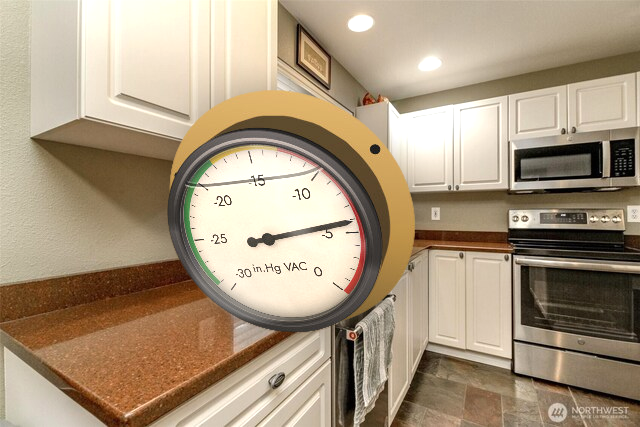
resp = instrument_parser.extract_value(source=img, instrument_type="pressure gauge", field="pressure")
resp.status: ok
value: -6 inHg
